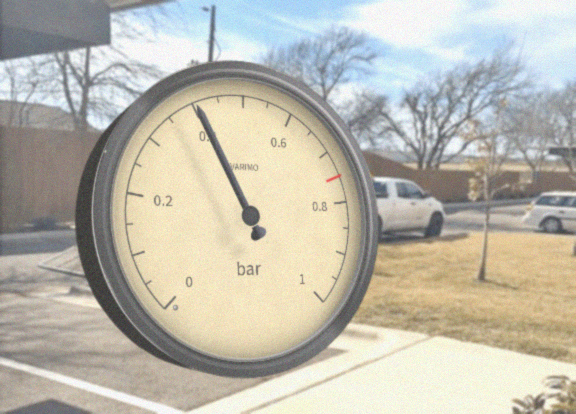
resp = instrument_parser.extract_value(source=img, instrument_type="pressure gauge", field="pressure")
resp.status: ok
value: 0.4 bar
